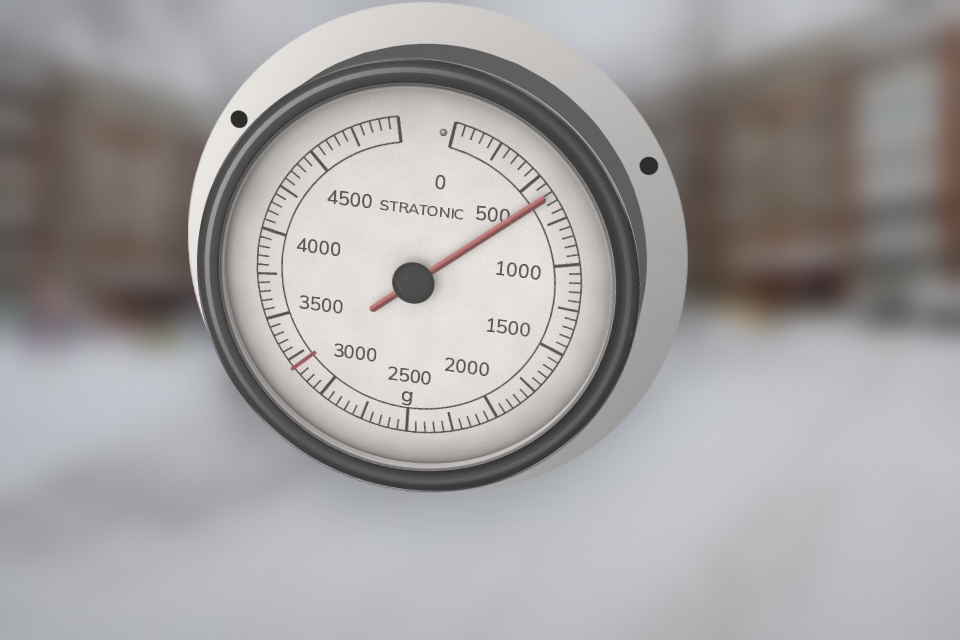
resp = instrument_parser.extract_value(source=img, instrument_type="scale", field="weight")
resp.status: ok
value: 600 g
